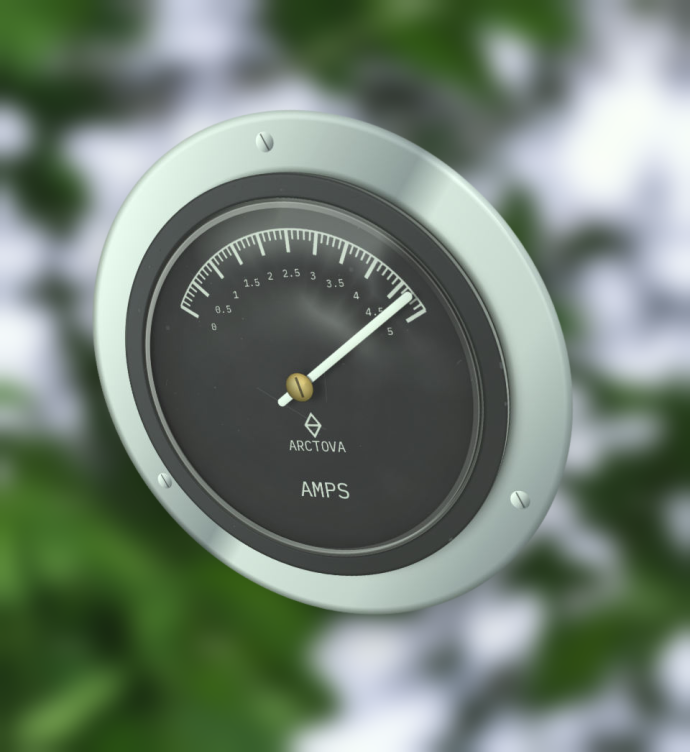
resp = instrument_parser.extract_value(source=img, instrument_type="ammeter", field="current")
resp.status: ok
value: 4.7 A
